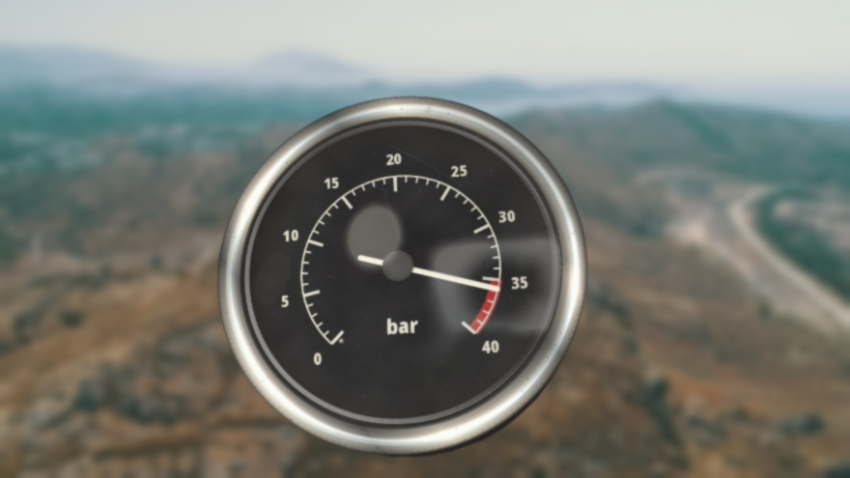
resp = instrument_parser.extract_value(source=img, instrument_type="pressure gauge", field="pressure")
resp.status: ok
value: 36 bar
